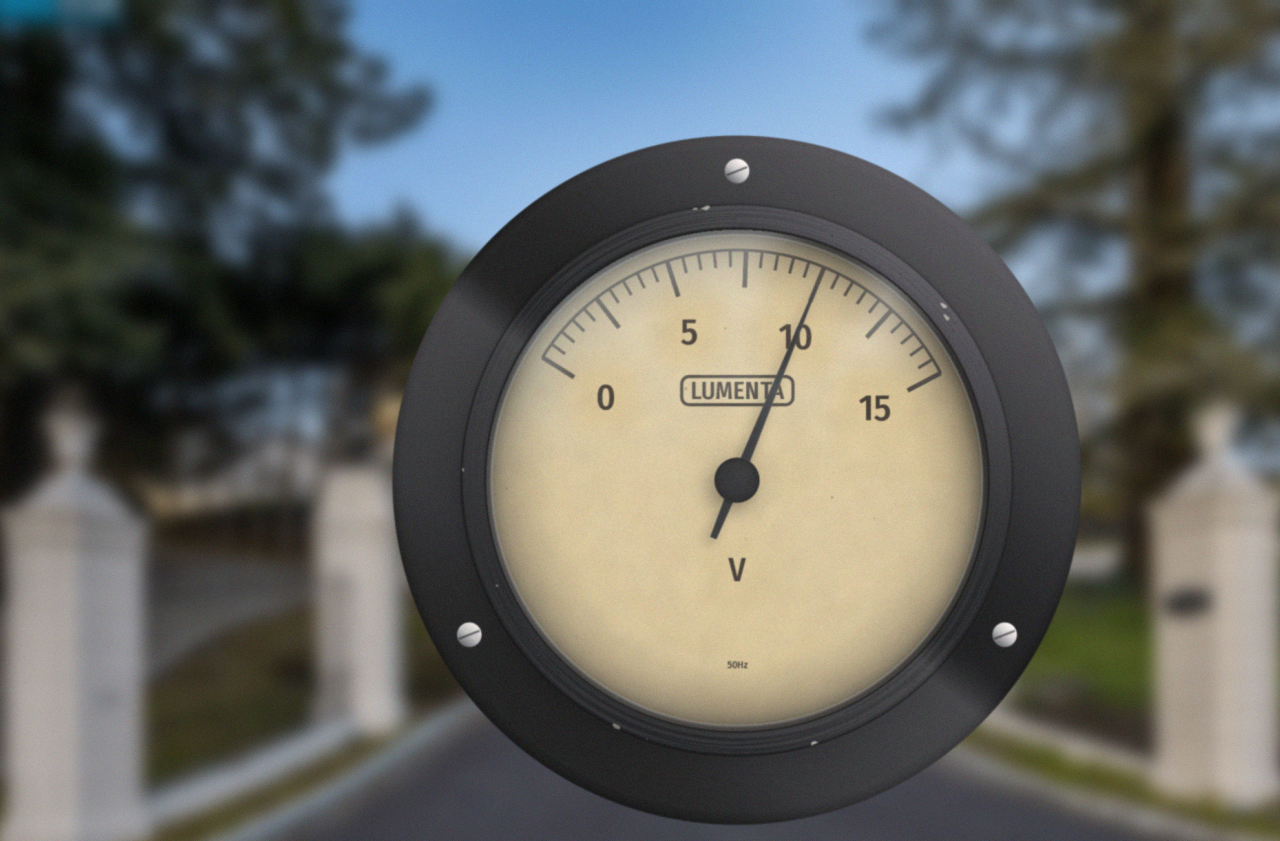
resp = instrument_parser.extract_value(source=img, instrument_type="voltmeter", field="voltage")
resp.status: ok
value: 10 V
